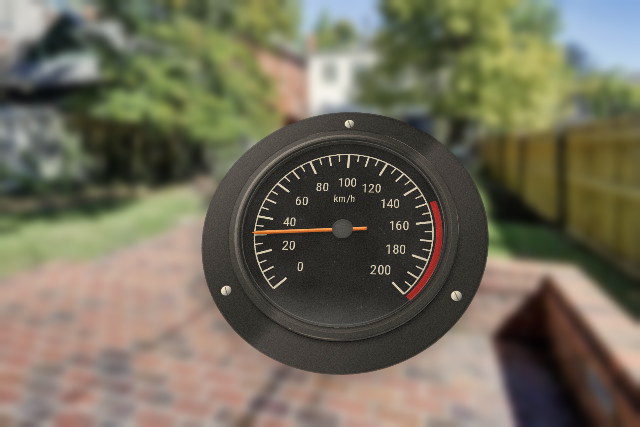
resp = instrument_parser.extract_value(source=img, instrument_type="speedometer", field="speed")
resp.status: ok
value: 30 km/h
